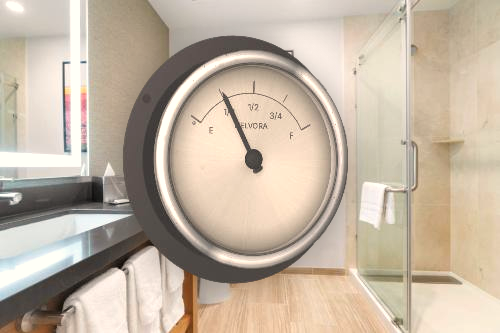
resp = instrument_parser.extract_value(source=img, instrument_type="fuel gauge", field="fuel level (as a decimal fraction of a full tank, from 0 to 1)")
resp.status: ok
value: 0.25
